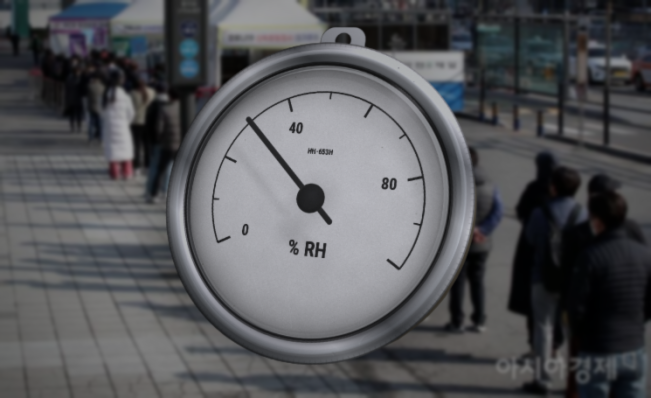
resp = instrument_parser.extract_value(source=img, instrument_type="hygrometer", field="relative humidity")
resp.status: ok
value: 30 %
